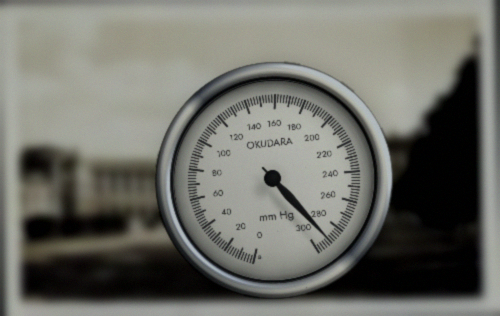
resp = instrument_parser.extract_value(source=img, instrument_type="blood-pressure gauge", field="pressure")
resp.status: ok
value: 290 mmHg
